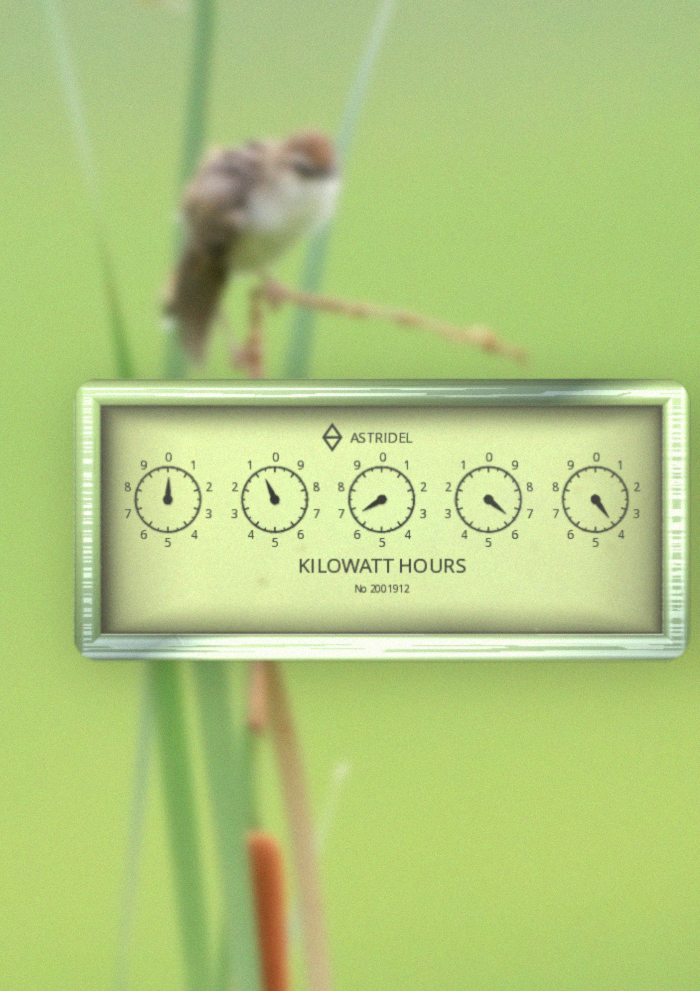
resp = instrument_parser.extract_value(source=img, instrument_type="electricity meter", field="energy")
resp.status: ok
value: 664 kWh
